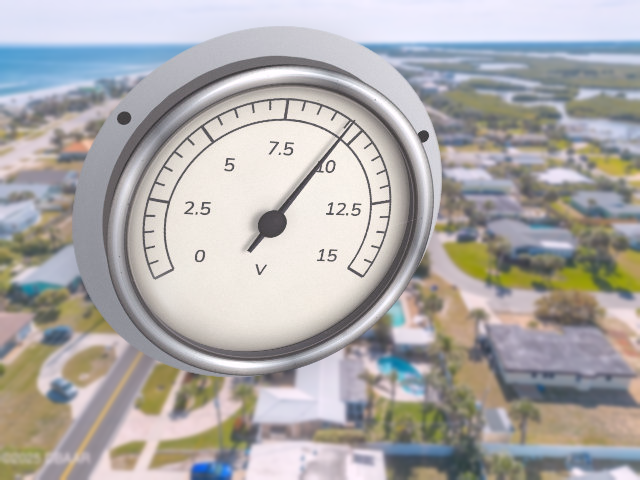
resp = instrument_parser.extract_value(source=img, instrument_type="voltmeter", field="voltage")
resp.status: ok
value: 9.5 V
